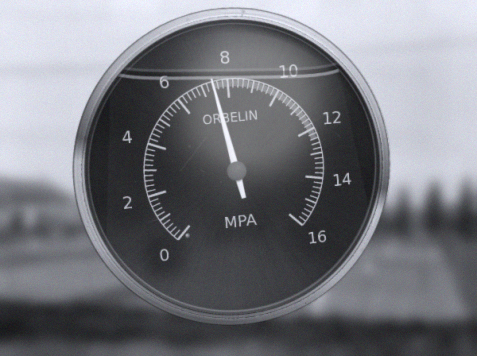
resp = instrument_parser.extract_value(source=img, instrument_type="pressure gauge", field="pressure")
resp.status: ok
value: 7.4 MPa
